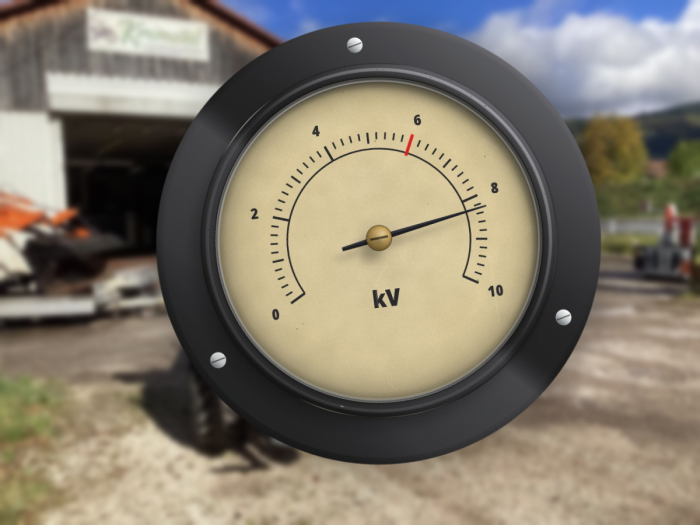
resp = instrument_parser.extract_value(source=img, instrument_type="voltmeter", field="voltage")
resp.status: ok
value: 8.3 kV
